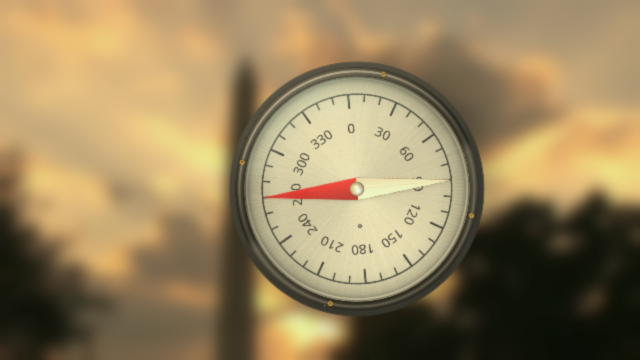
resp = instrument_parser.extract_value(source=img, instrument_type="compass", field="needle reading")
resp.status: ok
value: 270 °
